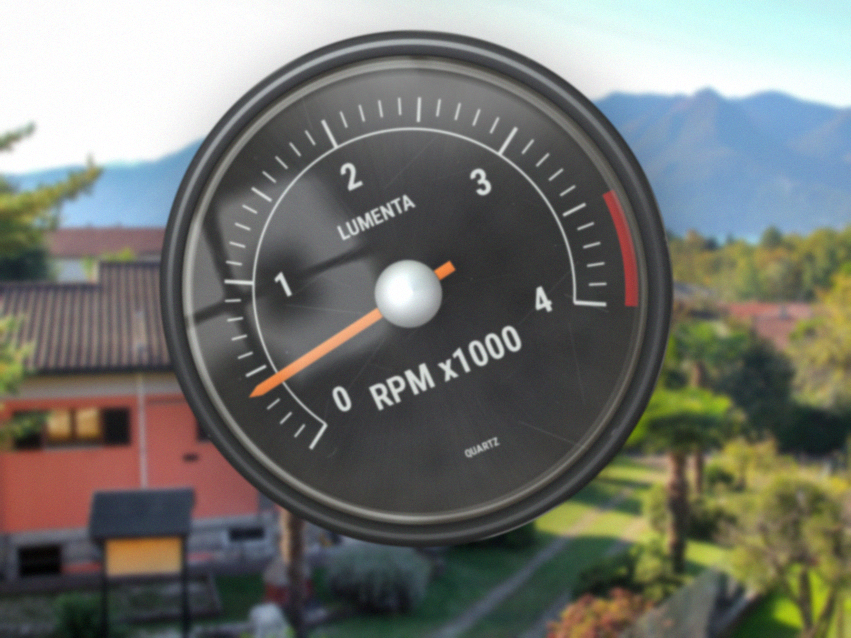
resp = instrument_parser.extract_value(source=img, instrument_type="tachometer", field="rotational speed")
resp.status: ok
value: 400 rpm
